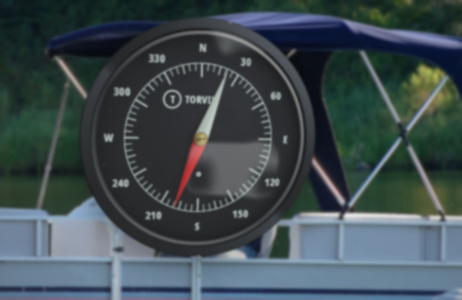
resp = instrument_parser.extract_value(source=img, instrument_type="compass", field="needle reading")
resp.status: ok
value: 200 °
